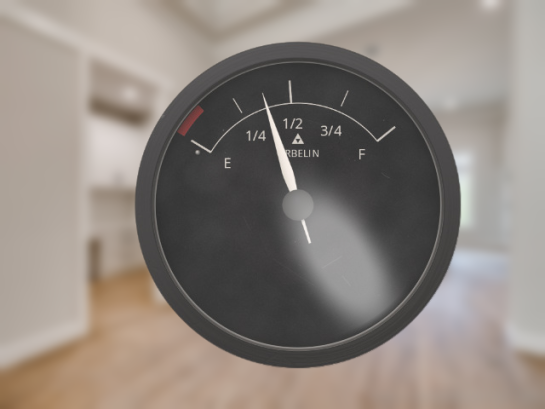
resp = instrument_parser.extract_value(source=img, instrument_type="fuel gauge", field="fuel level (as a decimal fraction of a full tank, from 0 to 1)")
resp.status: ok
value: 0.375
